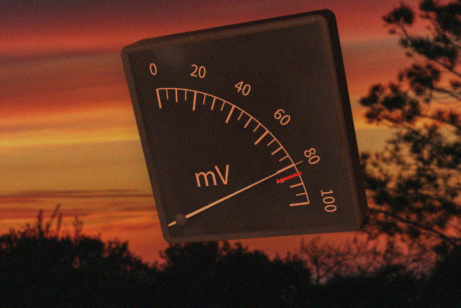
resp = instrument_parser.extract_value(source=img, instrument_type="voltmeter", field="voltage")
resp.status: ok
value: 80 mV
